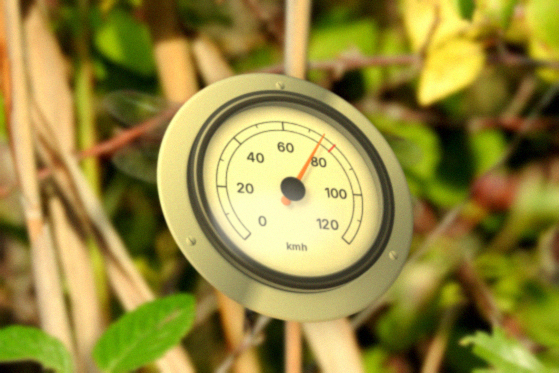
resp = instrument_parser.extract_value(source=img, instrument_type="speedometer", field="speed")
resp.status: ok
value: 75 km/h
